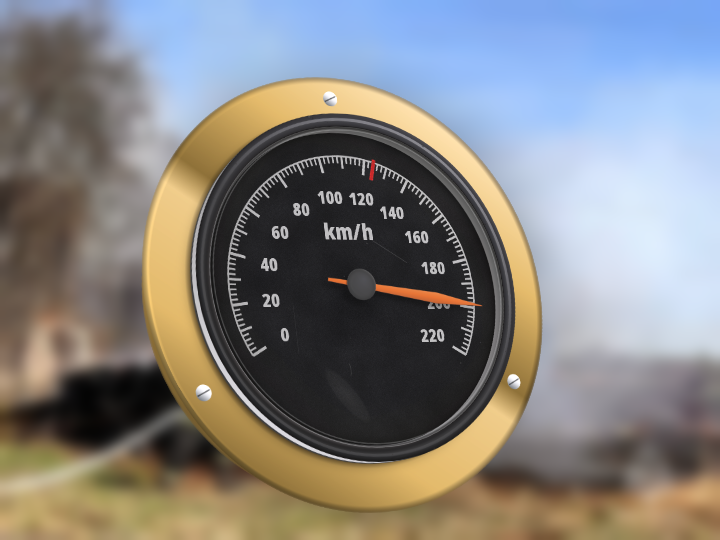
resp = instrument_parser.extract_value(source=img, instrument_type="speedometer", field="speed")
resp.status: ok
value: 200 km/h
